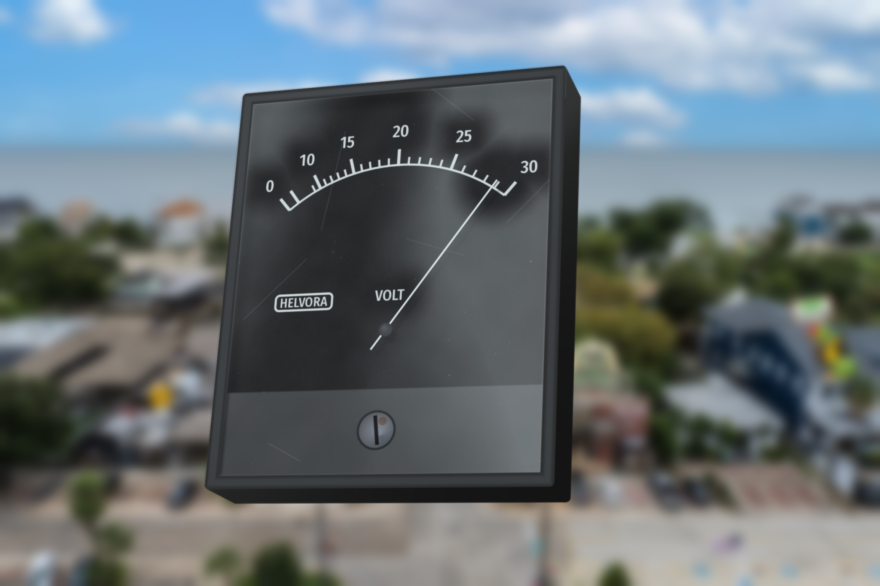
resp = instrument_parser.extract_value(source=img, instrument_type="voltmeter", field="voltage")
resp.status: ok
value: 29 V
